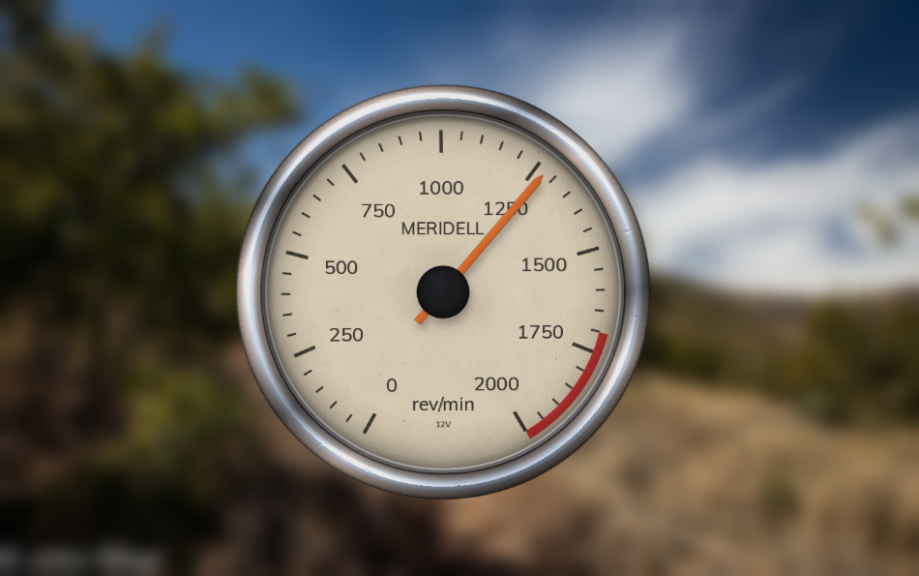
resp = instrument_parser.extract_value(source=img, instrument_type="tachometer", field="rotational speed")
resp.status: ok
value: 1275 rpm
